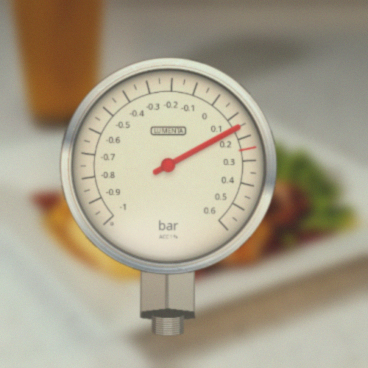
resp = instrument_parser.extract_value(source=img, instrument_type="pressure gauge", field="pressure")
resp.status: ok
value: 0.15 bar
